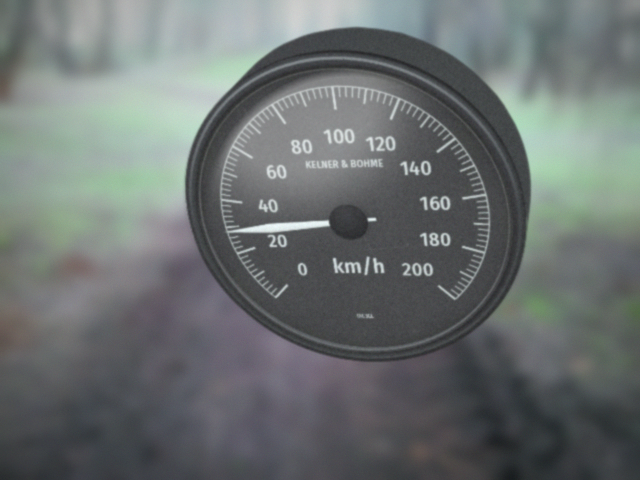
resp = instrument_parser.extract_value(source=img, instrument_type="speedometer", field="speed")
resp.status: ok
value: 30 km/h
